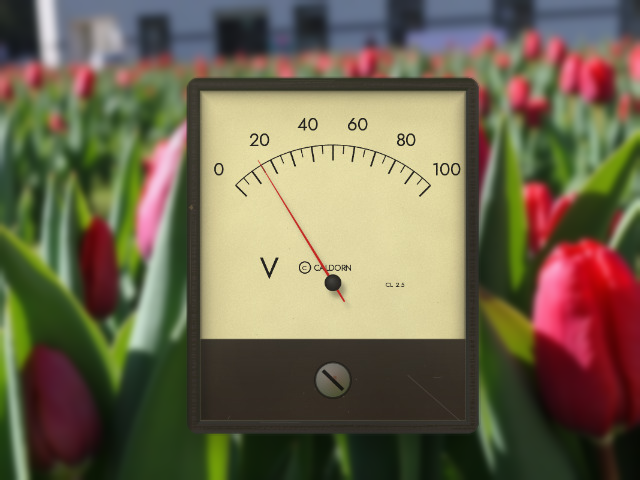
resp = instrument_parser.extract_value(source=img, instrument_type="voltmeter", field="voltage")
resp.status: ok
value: 15 V
